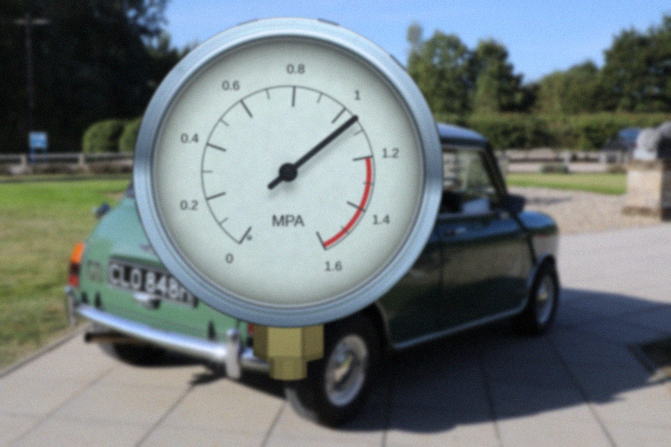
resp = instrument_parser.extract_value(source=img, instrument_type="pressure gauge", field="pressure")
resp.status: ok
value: 1.05 MPa
